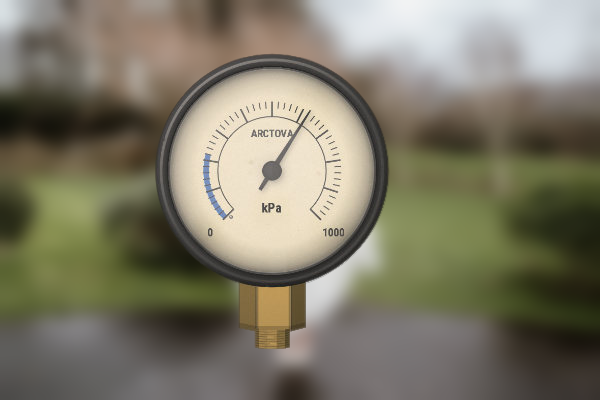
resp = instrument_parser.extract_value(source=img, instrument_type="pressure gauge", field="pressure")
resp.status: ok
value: 620 kPa
